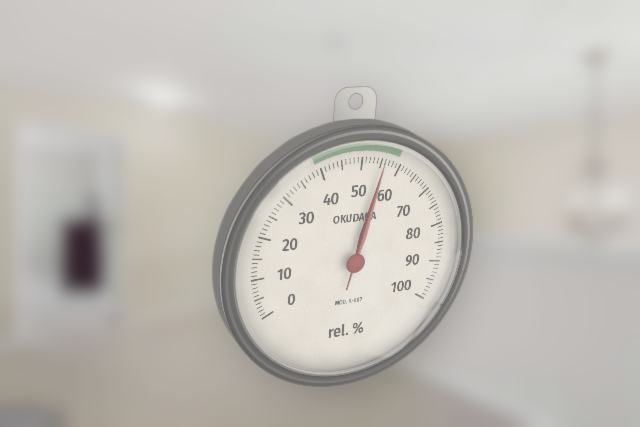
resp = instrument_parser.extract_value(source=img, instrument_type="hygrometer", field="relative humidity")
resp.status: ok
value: 55 %
